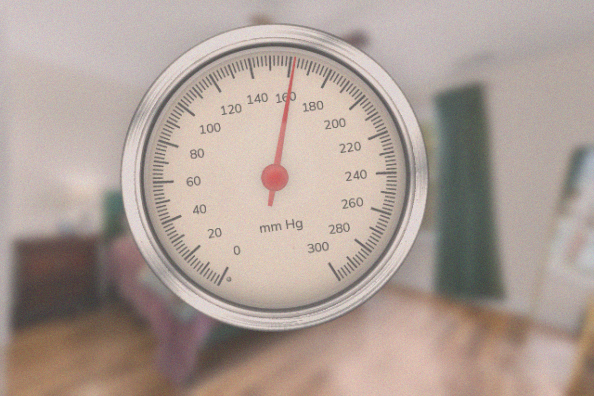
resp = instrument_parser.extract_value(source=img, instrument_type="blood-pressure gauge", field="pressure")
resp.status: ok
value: 162 mmHg
